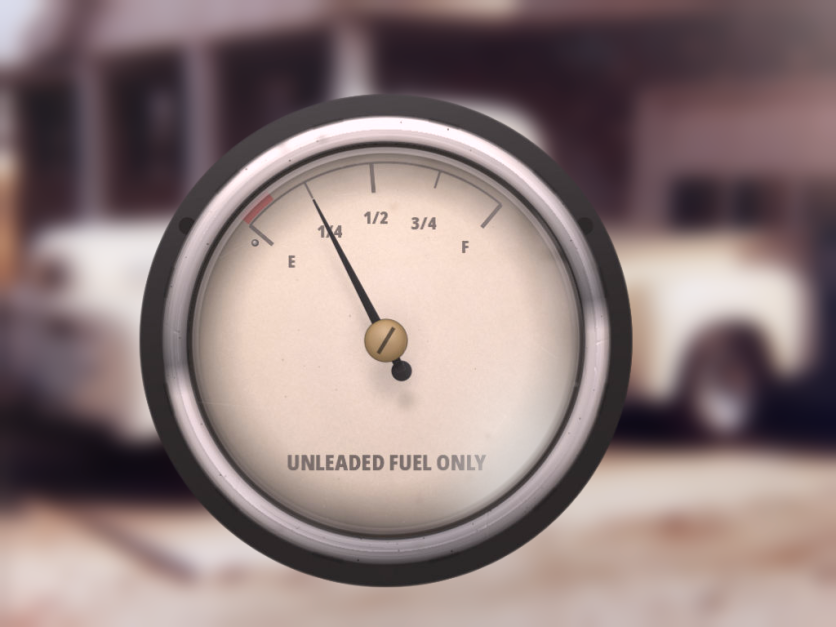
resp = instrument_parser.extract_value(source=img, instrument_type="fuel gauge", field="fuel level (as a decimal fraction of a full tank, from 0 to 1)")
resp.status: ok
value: 0.25
